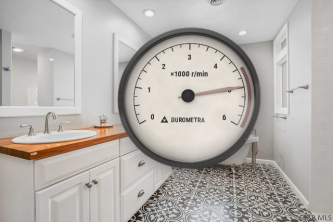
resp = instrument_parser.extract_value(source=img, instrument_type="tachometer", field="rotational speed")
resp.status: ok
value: 5000 rpm
